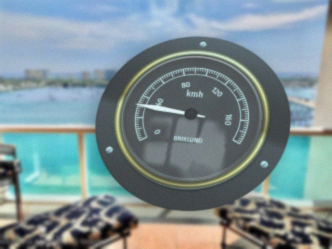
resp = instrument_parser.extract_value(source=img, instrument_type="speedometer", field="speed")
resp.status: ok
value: 30 km/h
